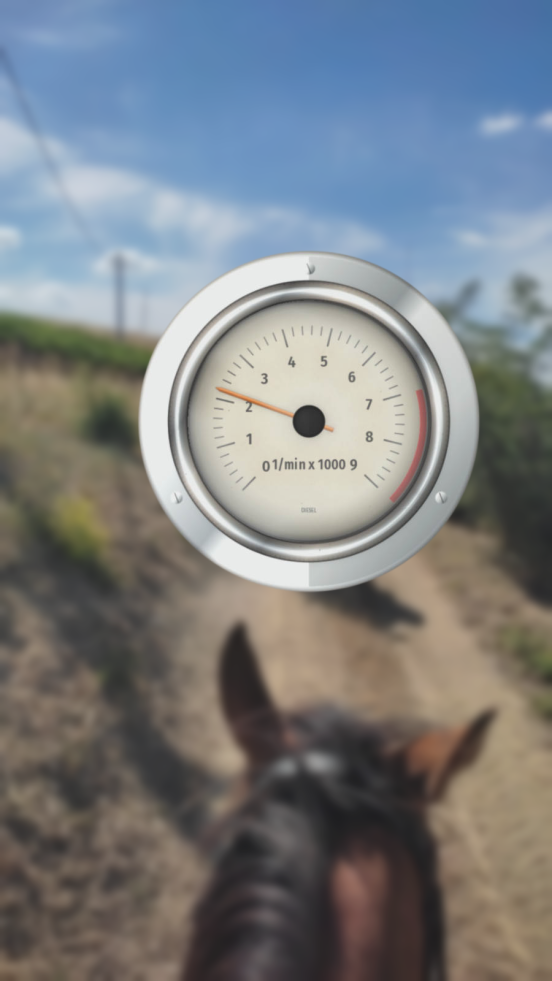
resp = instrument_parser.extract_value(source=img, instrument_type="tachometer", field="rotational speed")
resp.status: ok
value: 2200 rpm
